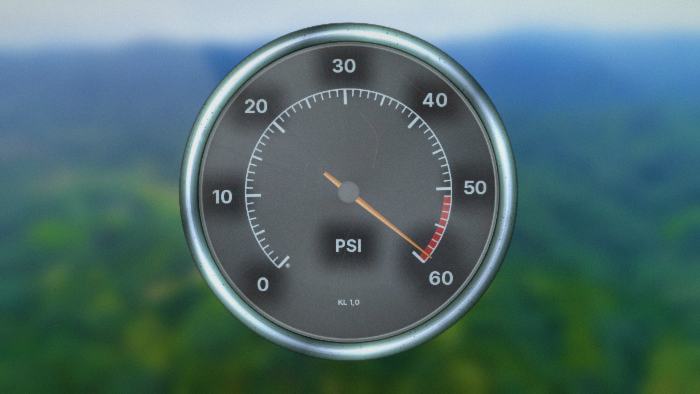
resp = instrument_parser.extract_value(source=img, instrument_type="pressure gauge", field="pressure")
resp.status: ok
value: 59 psi
